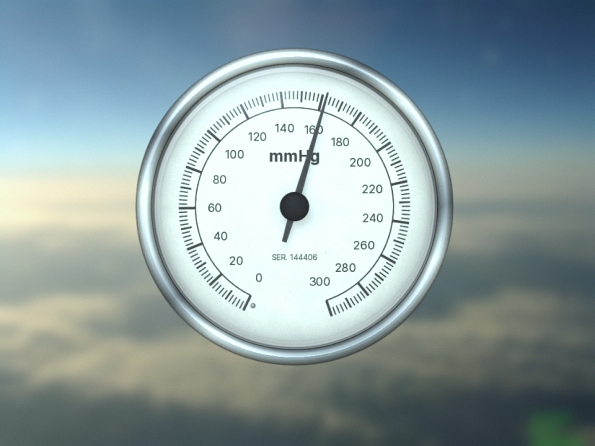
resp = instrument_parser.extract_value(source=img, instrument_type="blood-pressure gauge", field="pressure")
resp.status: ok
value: 162 mmHg
